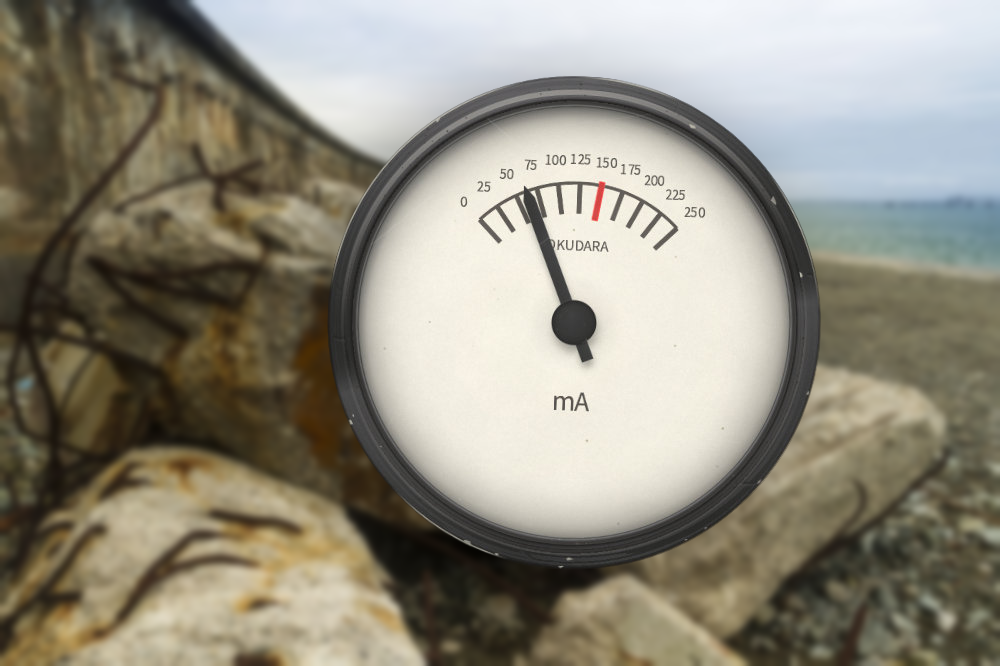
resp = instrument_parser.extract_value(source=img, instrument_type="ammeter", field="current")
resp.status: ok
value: 62.5 mA
